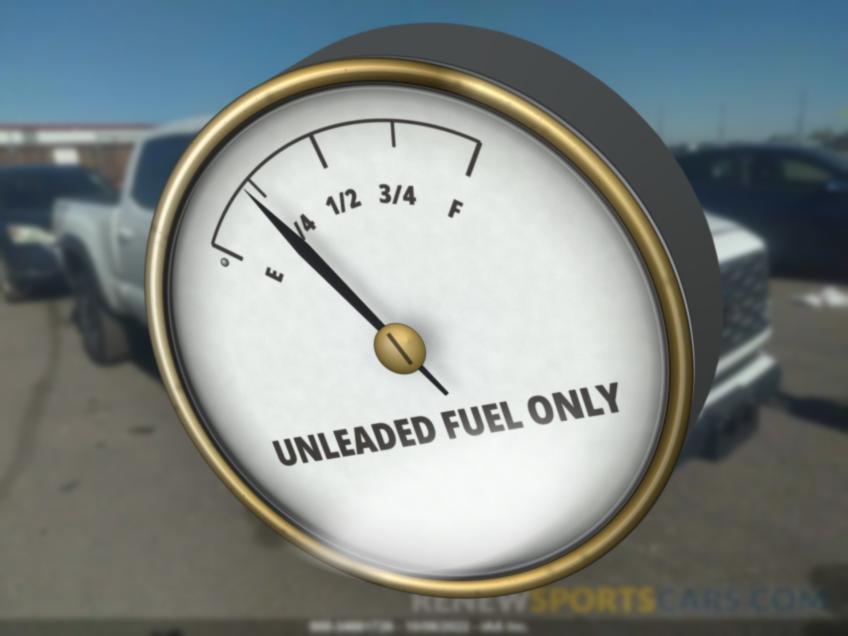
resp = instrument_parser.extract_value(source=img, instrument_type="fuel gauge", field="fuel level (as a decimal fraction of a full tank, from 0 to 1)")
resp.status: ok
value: 0.25
